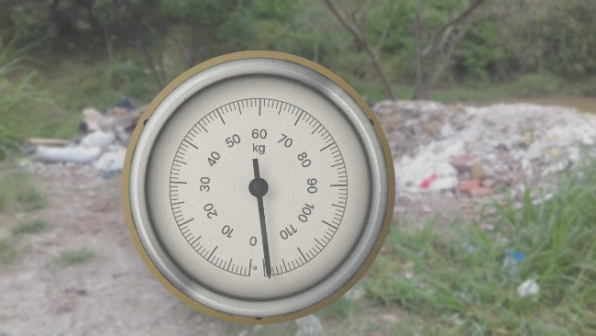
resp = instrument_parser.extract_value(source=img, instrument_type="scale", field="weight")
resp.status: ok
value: 119 kg
